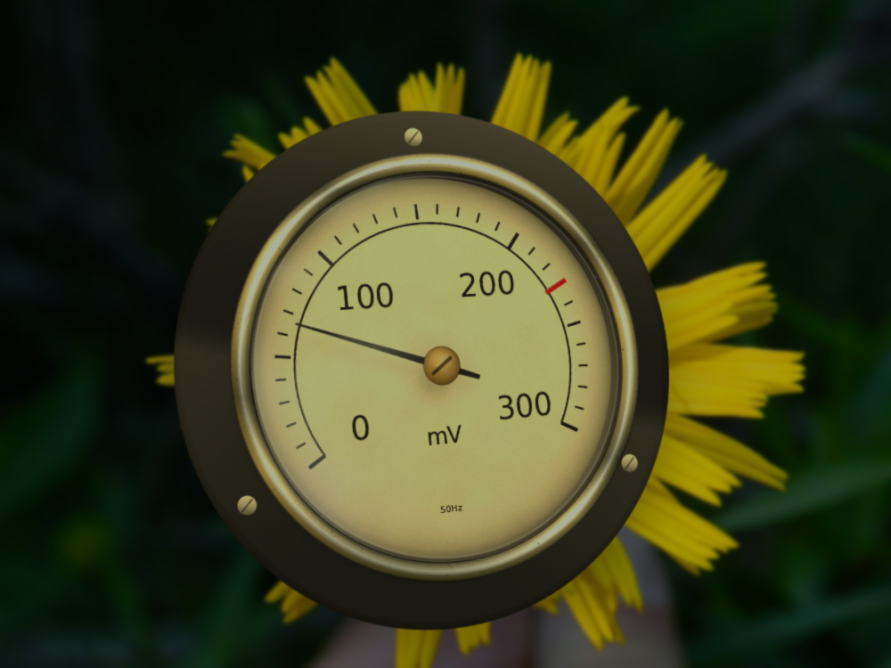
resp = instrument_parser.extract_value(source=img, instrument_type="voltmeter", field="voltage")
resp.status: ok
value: 65 mV
